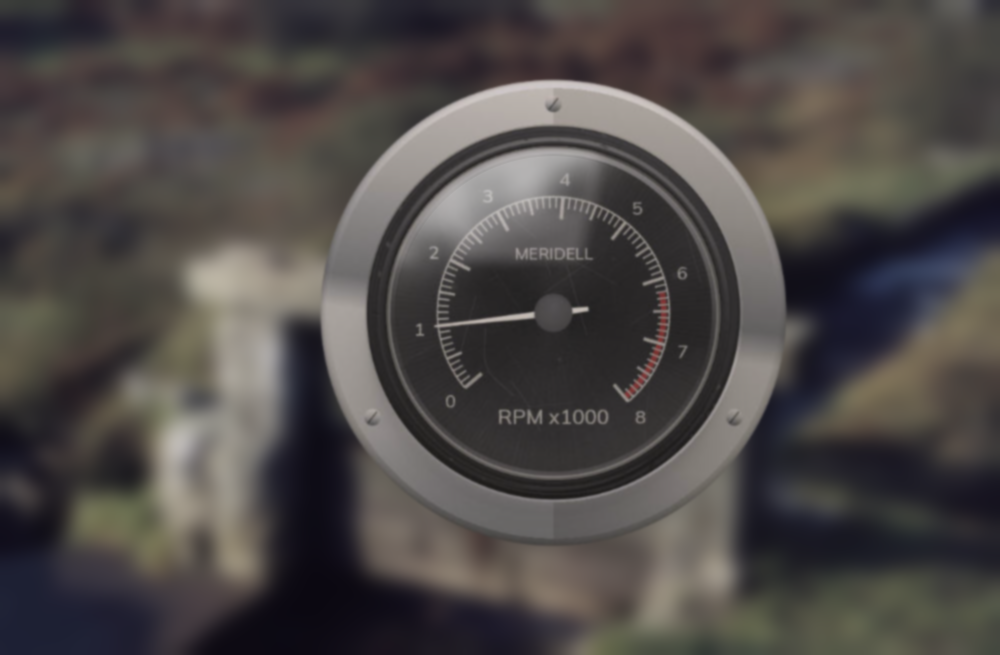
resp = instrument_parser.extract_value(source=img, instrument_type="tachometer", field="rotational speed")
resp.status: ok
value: 1000 rpm
